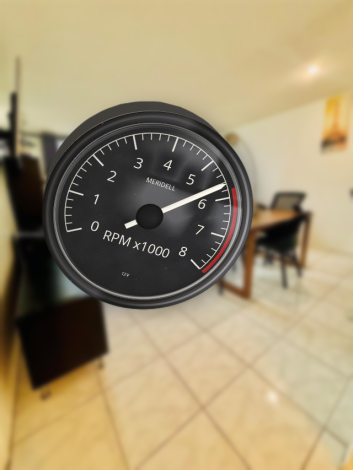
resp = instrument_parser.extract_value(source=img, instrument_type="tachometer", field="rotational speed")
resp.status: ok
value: 5600 rpm
